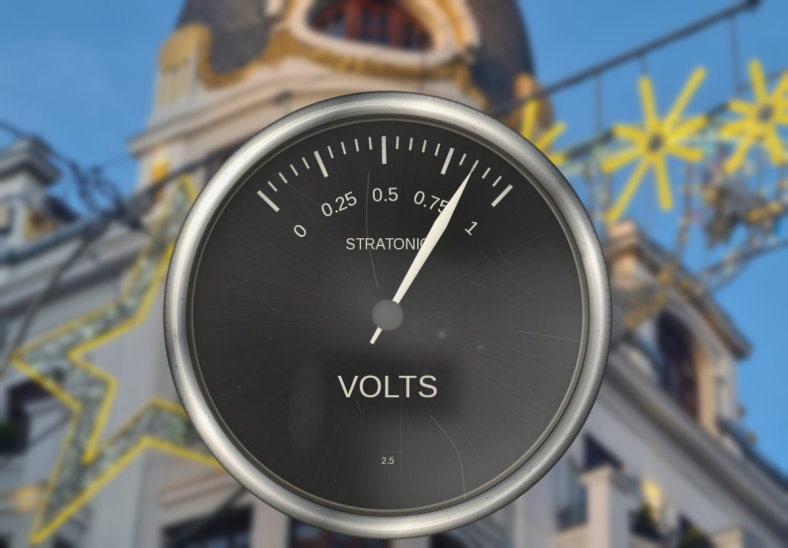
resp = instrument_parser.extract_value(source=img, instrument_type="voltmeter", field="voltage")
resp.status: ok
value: 0.85 V
